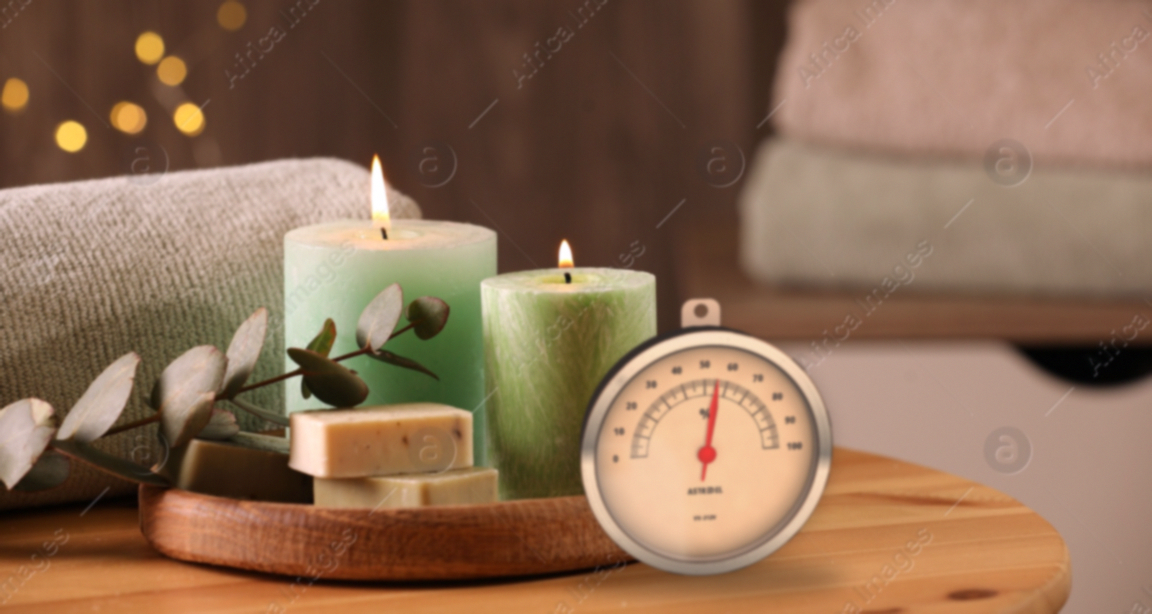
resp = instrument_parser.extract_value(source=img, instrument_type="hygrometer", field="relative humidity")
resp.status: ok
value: 55 %
